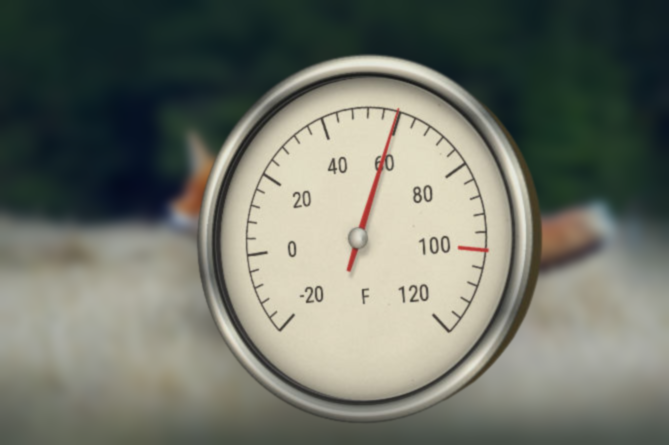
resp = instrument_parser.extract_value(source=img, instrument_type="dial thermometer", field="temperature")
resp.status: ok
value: 60 °F
